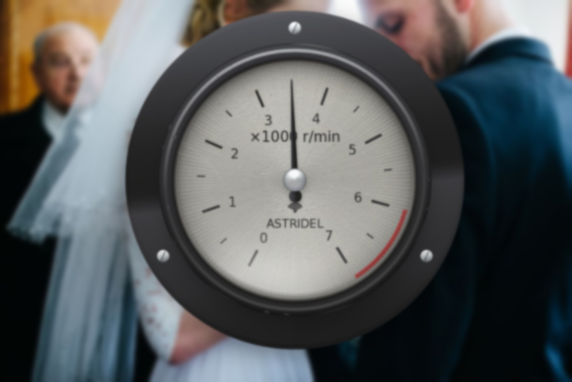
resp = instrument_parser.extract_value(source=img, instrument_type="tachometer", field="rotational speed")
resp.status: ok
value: 3500 rpm
